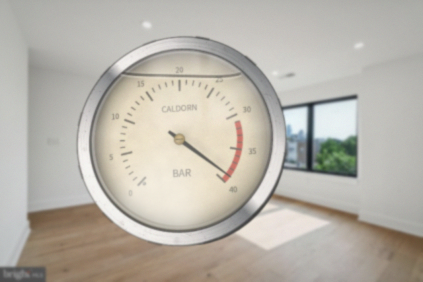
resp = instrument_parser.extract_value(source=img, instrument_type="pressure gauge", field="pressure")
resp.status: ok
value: 39 bar
